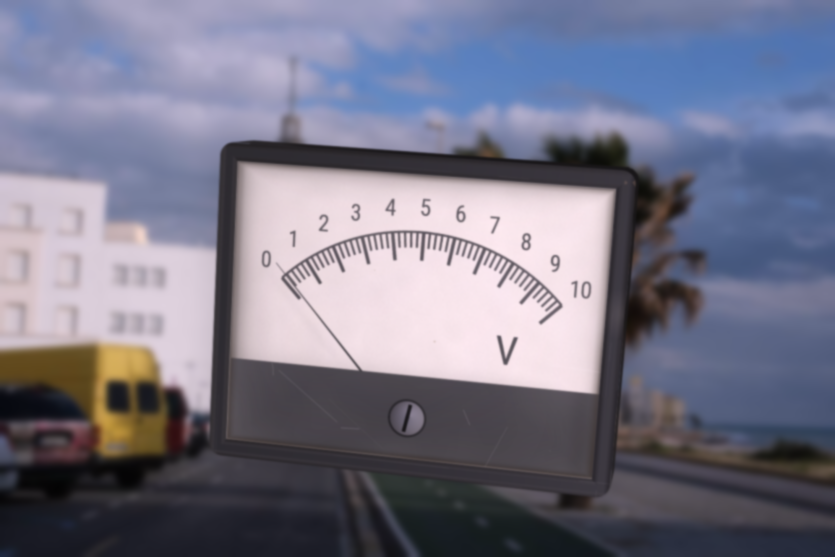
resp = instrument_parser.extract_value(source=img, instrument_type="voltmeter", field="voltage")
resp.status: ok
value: 0.2 V
